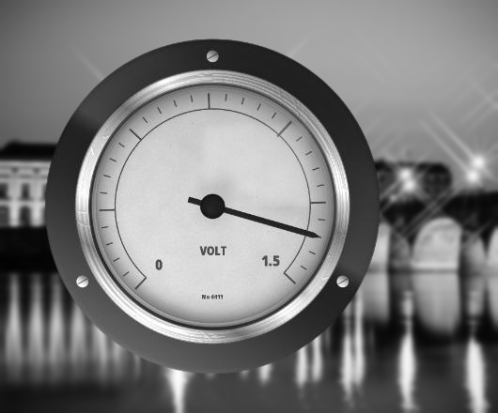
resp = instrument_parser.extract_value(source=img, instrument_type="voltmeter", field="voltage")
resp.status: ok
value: 1.35 V
